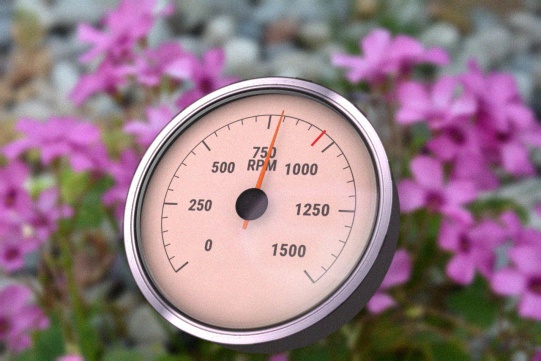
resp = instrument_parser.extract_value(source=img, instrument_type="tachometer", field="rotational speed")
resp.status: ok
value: 800 rpm
